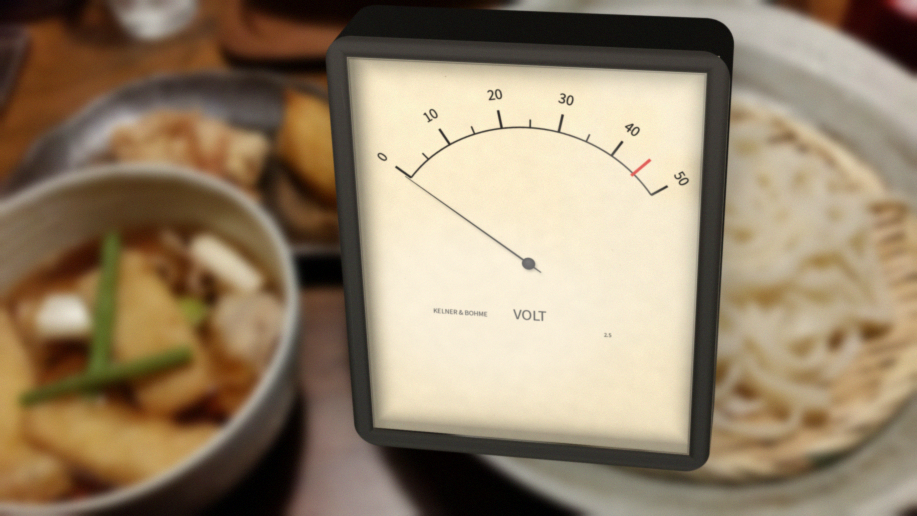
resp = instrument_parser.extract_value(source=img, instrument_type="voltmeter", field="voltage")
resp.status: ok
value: 0 V
